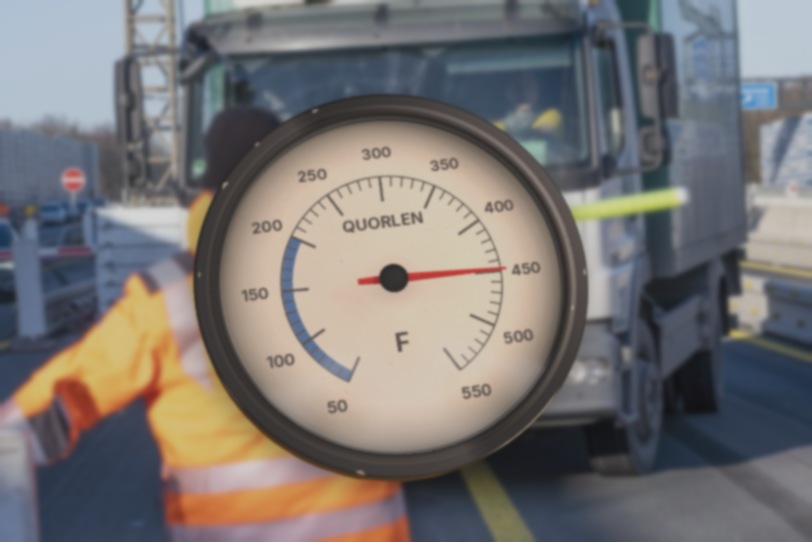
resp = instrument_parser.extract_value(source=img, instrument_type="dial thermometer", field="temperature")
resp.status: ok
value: 450 °F
